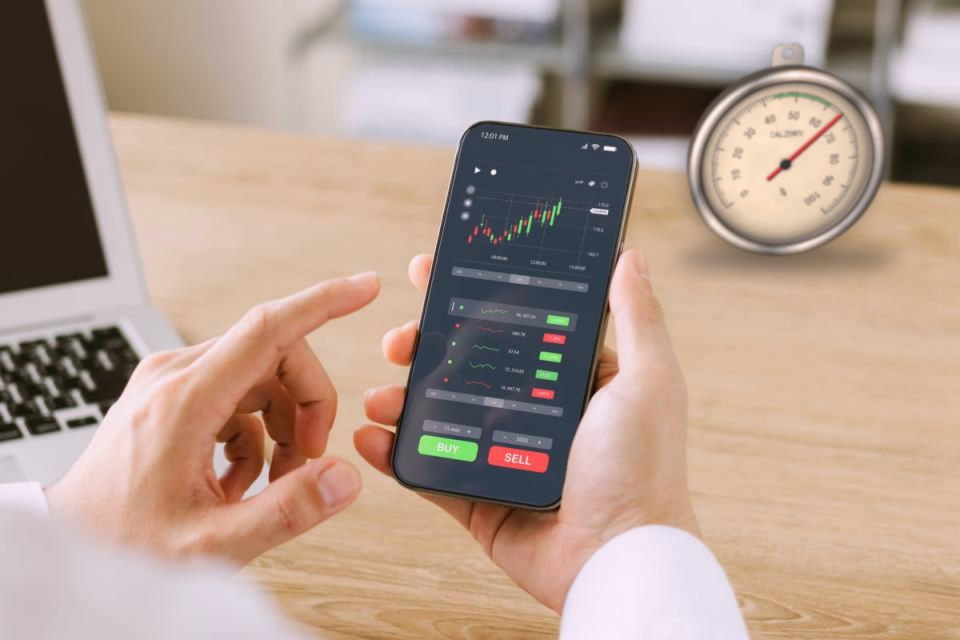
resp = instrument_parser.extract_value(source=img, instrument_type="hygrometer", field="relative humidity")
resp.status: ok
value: 65 %
